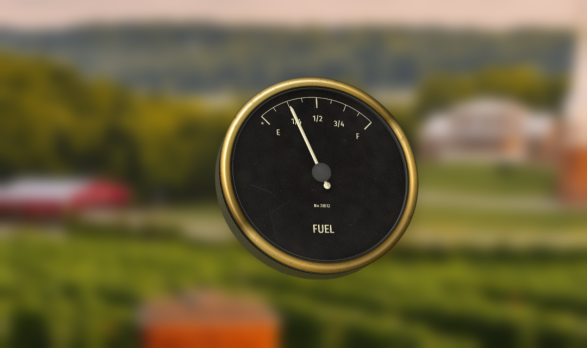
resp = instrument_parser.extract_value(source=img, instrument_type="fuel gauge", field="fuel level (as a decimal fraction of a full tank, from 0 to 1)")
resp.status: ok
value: 0.25
